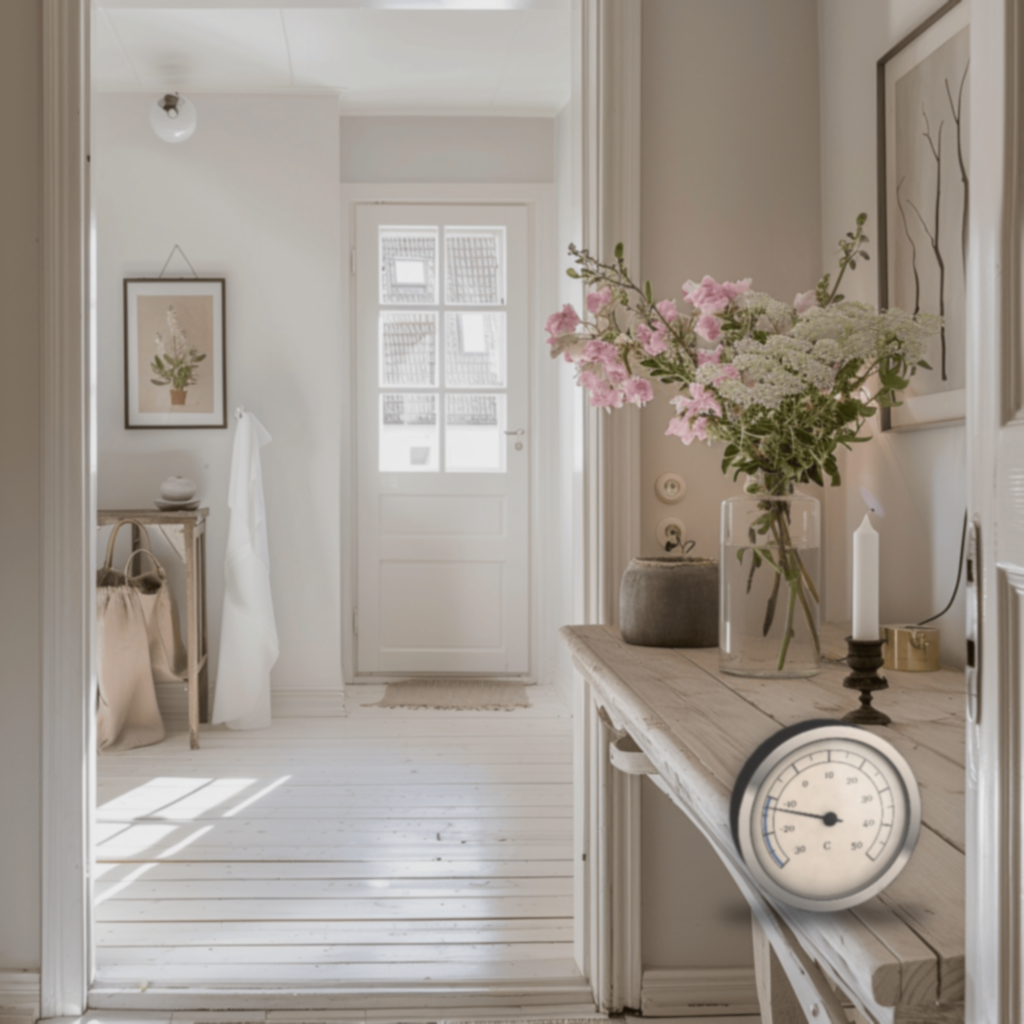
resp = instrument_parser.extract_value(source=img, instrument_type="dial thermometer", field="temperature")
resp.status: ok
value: -12.5 °C
